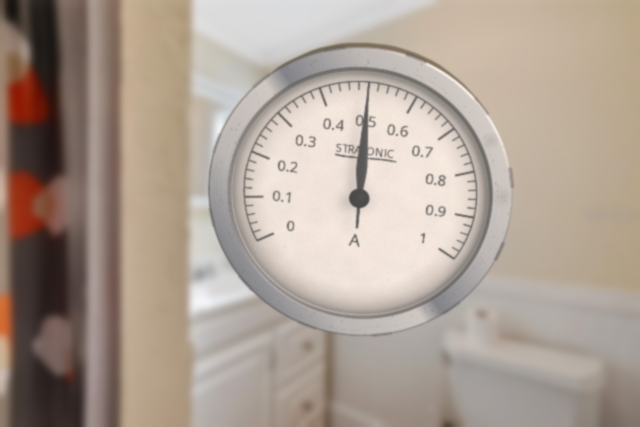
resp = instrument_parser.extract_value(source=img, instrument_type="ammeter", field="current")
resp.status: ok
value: 0.5 A
